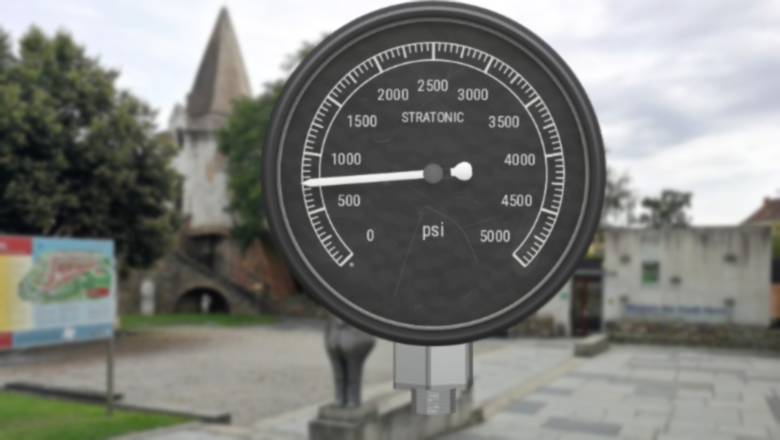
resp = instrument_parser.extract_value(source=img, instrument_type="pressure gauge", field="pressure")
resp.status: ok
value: 750 psi
